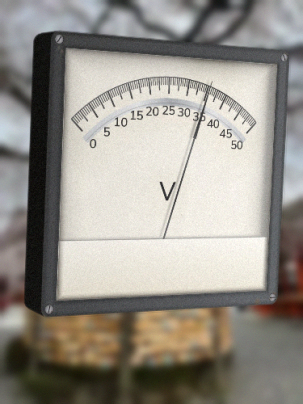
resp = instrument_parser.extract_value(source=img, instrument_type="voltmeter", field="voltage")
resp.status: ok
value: 35 V
